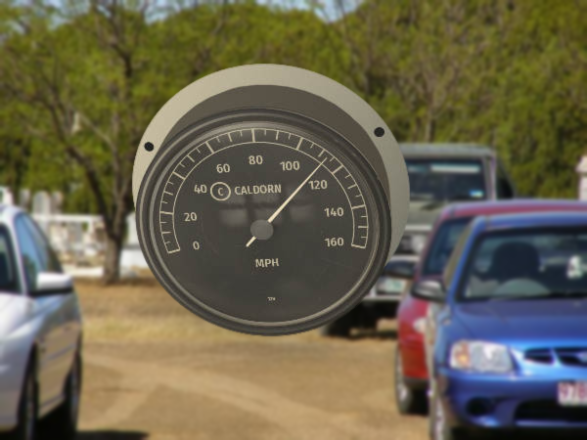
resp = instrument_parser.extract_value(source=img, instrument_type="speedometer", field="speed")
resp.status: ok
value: 112.5 mph
